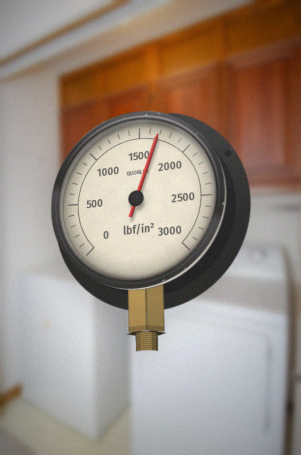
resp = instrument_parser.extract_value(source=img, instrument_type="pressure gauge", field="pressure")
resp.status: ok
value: 1700 psi
